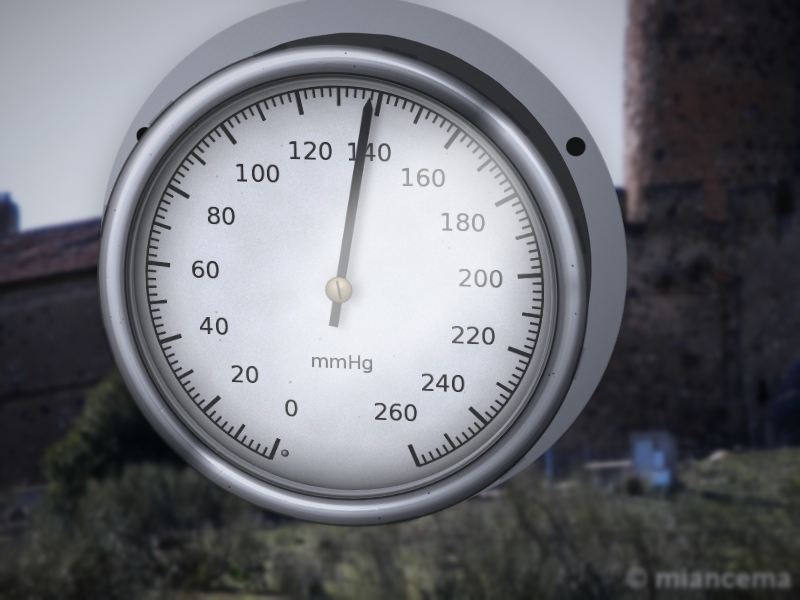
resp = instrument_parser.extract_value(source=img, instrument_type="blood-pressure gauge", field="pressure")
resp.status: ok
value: 138 mmHg
